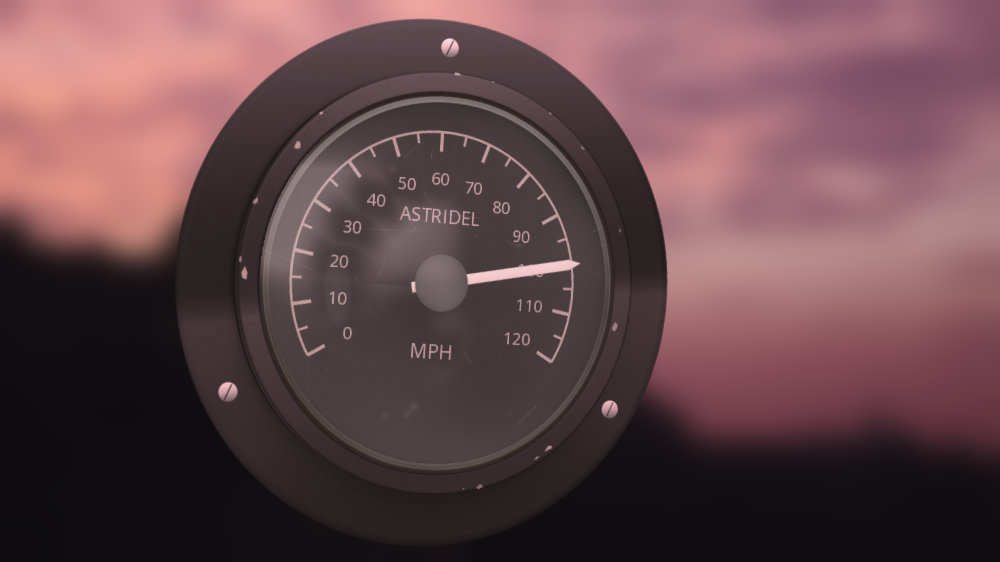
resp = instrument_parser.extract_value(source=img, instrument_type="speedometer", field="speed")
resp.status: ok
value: 100 mph
